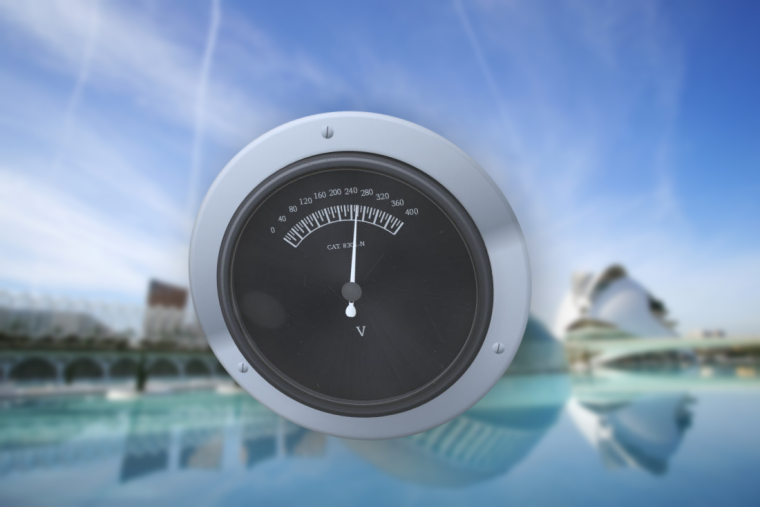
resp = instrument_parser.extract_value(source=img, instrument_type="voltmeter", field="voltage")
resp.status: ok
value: 260 V
